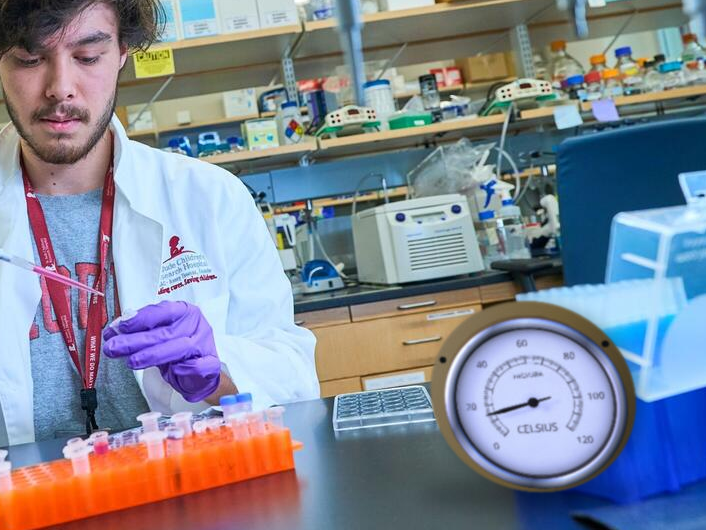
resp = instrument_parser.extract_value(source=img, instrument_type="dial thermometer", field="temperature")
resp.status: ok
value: 15 °C
